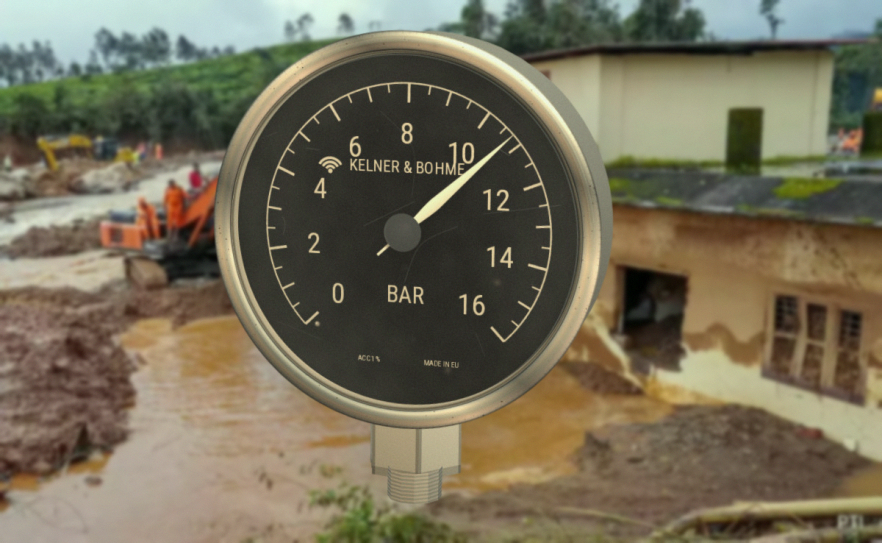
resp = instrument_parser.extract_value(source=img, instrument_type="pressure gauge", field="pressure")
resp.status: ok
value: 10.75 bar
